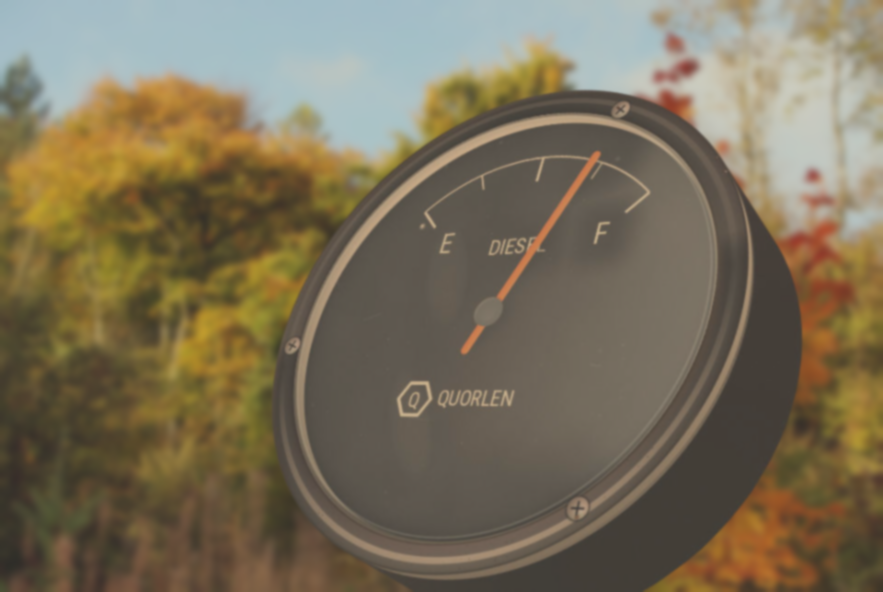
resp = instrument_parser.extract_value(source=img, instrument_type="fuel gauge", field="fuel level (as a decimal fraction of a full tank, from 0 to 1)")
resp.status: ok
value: 0.75
